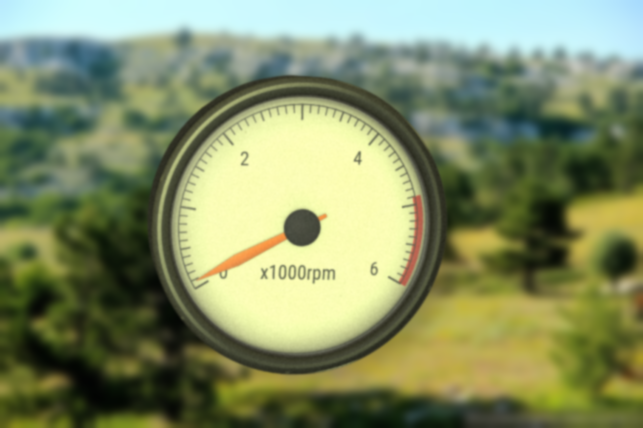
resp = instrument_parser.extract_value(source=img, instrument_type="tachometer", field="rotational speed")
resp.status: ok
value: 100 rpm
